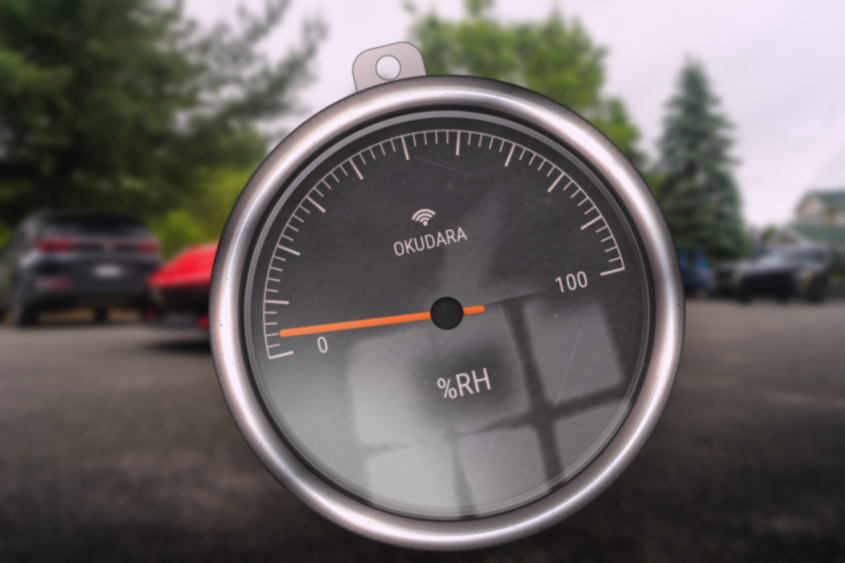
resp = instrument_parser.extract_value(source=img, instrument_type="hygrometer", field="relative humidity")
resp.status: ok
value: 4 %
